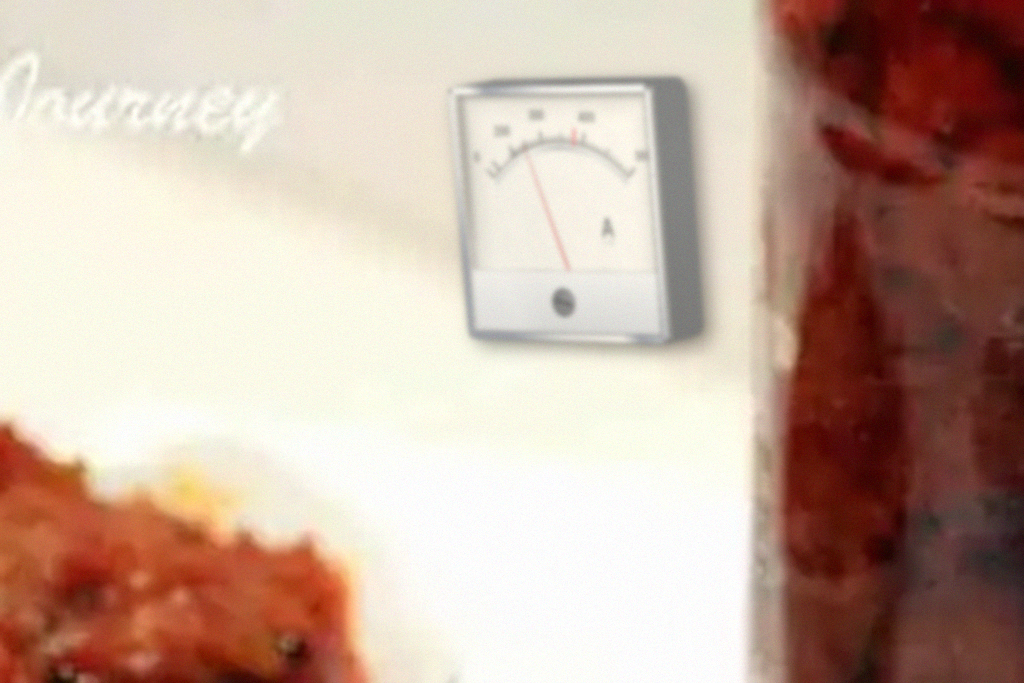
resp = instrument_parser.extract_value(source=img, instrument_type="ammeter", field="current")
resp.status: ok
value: 250 A
